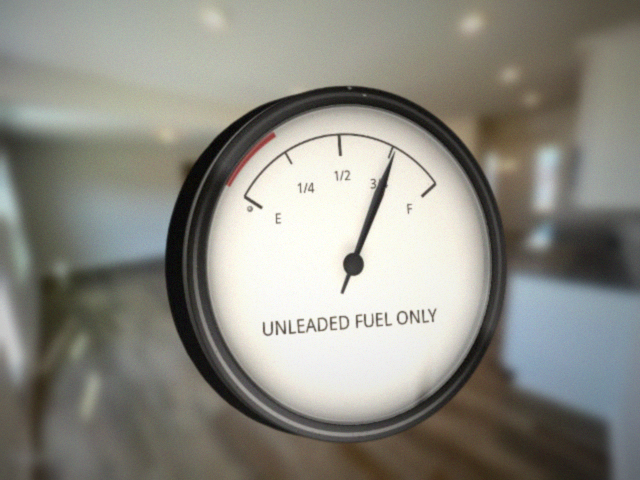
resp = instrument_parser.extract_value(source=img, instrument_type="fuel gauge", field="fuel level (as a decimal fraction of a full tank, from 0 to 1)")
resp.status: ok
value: 0.75
